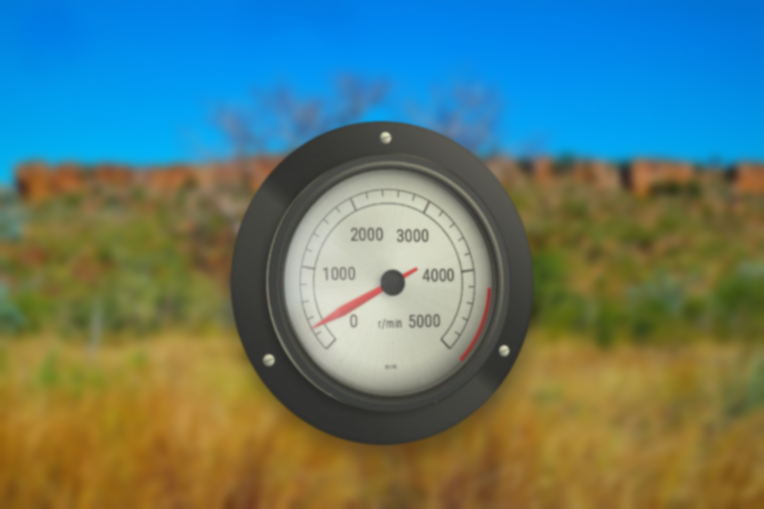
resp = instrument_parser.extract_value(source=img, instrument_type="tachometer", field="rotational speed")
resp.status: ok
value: 300 rpm
